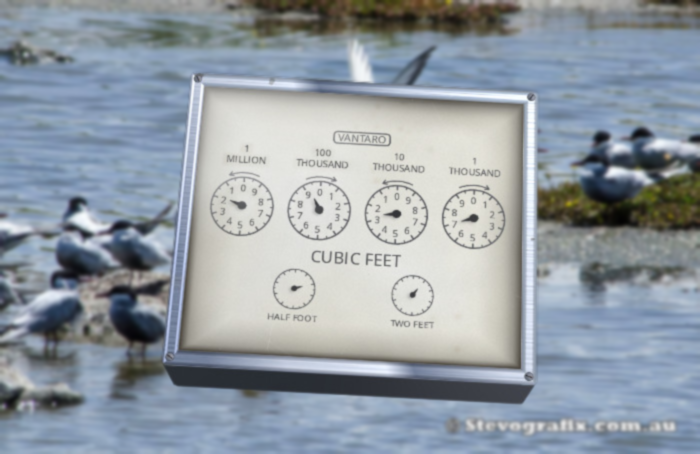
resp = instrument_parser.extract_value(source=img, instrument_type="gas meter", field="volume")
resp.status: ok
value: 192700 ft³
